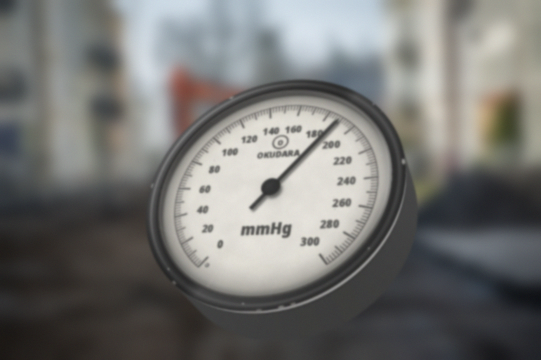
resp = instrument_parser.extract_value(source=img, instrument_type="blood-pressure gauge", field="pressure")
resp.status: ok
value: 190 mmHg
